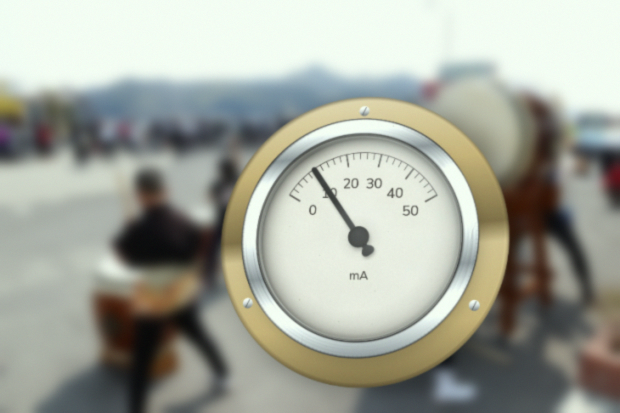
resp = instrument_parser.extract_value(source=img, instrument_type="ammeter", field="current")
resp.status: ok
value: 10 mA
